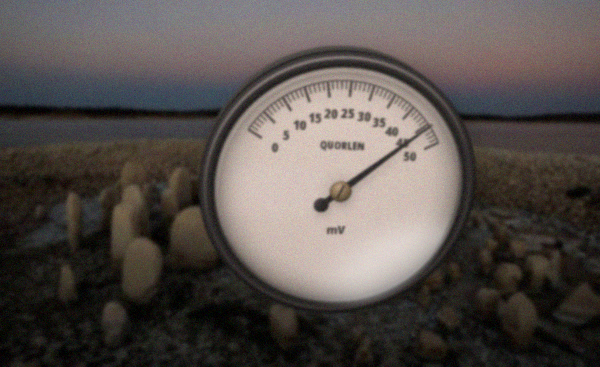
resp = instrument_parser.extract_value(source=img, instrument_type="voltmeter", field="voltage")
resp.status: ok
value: 45 mV
